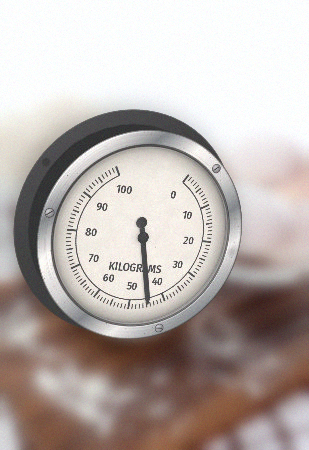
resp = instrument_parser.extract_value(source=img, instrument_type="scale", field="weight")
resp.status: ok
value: 45 kg
